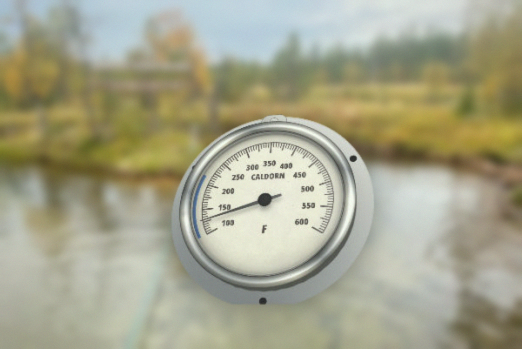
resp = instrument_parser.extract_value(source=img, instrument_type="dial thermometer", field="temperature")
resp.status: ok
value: 125 °F
